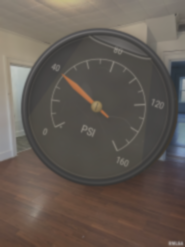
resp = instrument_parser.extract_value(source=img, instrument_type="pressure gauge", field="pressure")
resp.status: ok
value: 40 psi
